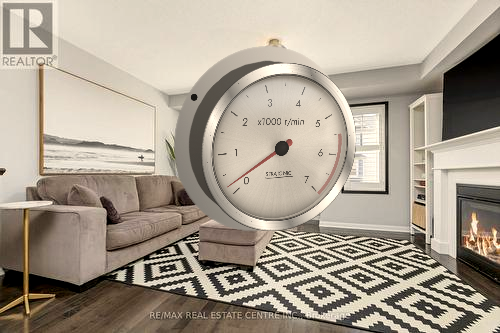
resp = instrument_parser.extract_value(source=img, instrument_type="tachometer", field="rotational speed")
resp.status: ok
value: 250 rpm
